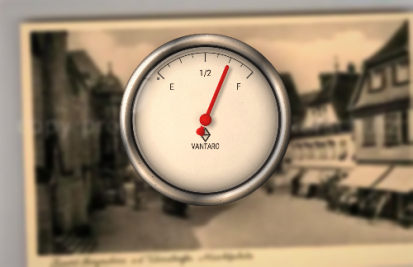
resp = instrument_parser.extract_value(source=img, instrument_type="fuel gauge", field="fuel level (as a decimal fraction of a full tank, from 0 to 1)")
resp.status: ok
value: 0.75
